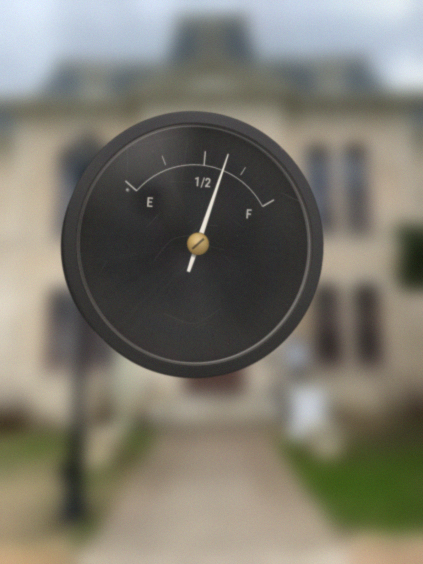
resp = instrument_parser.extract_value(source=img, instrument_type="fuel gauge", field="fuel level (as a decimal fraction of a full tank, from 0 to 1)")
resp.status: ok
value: 0.625
